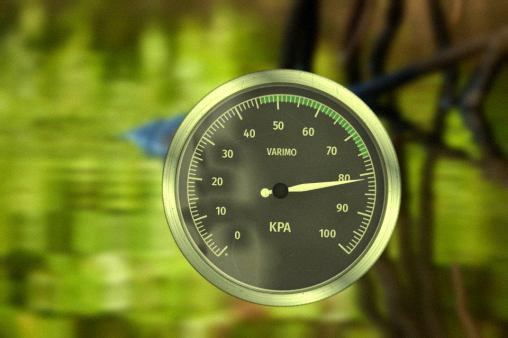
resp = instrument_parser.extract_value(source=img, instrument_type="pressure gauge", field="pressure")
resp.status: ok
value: 81 kPa
